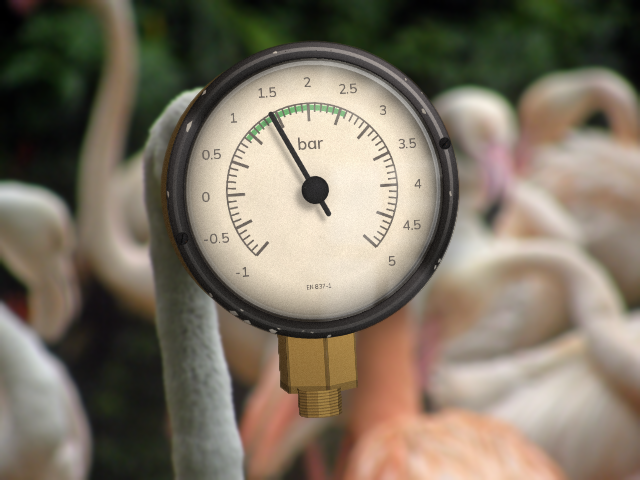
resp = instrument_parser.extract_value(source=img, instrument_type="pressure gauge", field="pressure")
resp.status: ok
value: 1.4 bar
